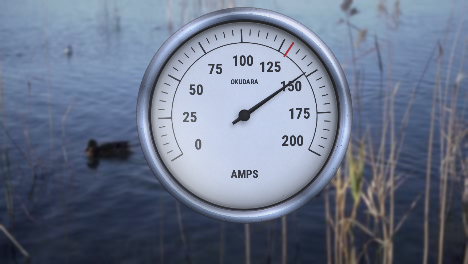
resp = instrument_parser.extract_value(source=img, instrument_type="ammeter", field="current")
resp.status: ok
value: 147.5 A
